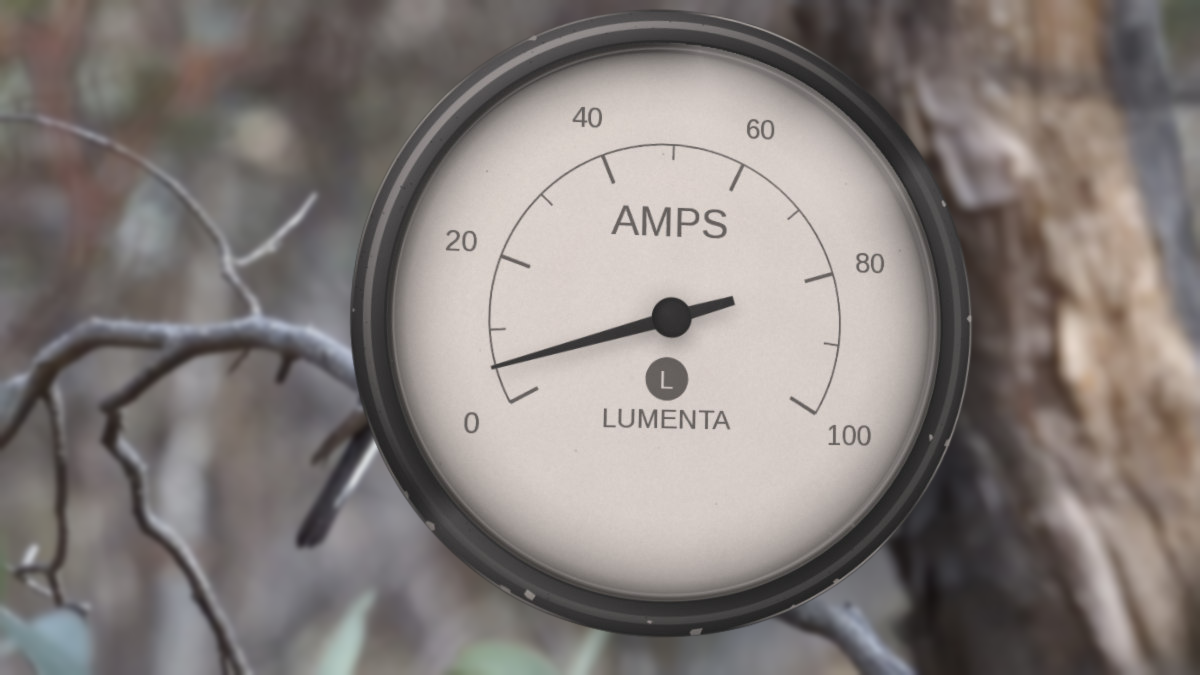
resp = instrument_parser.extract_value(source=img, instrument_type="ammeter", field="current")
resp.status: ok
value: 5 A
